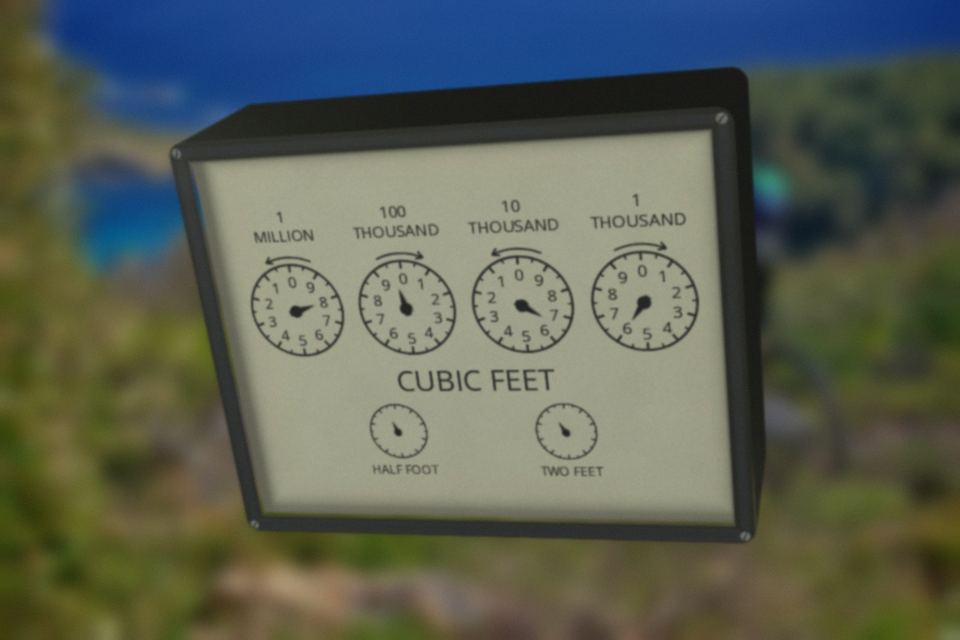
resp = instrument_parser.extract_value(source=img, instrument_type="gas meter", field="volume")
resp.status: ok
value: 796600 ft³
